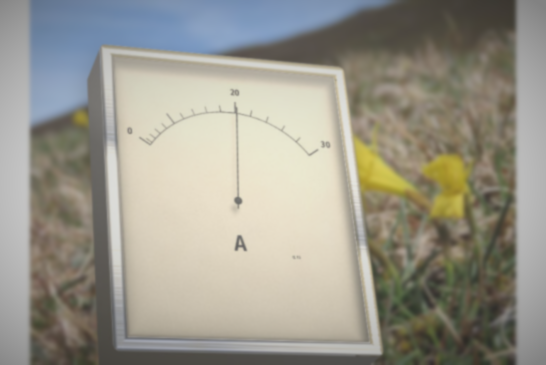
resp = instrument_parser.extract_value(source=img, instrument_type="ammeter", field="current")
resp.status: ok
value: 20 A
